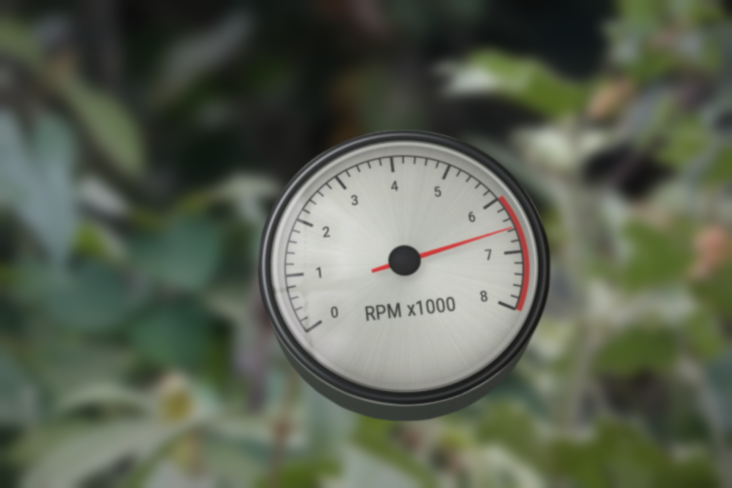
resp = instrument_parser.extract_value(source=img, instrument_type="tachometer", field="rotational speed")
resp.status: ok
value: 6600 rpm
